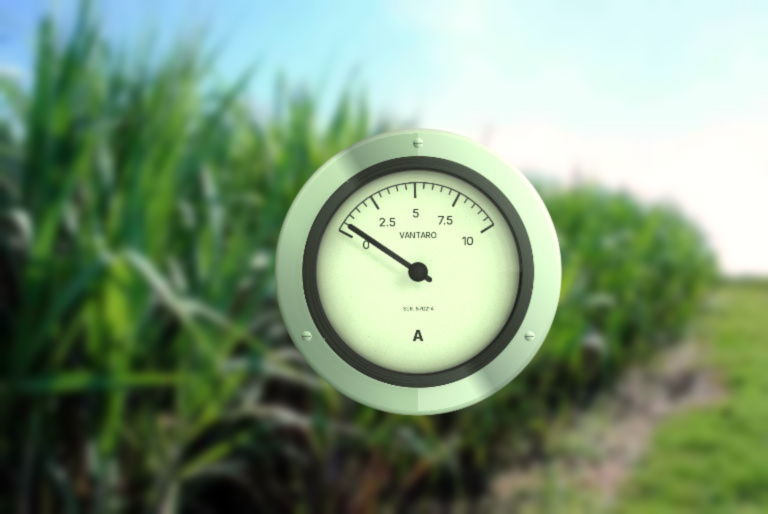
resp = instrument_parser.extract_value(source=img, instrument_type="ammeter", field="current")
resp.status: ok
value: 0.5 A
